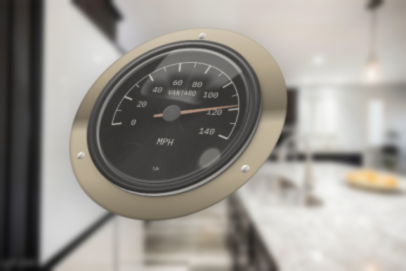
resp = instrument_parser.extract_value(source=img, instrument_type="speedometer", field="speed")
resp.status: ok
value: 120 mph
